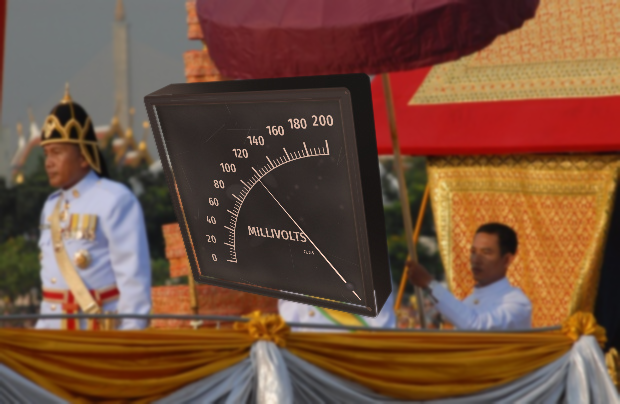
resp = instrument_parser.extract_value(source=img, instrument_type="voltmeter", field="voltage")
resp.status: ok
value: 120 mV
